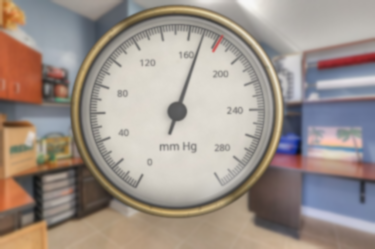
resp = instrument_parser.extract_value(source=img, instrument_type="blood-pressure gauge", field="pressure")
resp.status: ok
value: 170 mmHg
